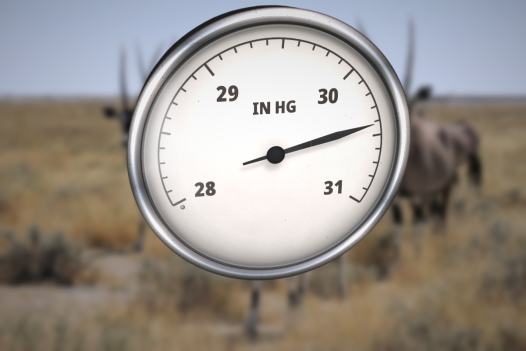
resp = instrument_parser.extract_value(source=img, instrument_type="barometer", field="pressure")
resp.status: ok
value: 30.4 inHg
